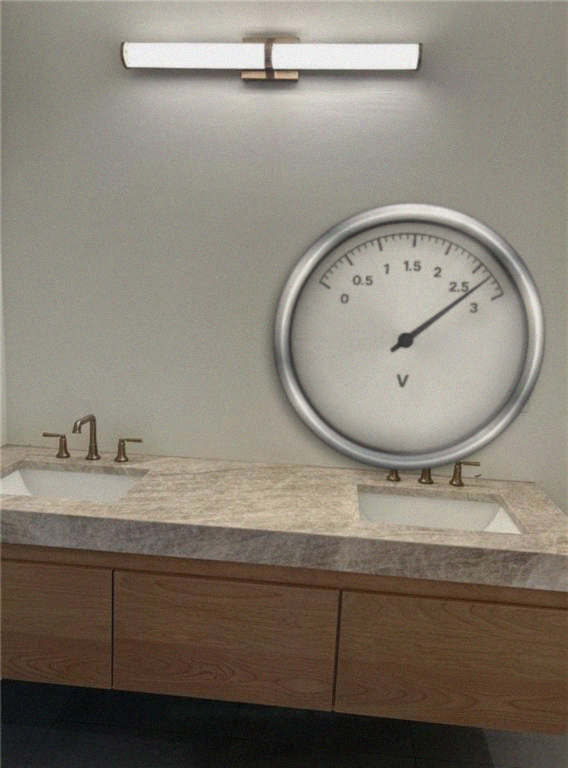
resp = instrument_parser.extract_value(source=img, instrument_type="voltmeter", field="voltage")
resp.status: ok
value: 2.7 V
